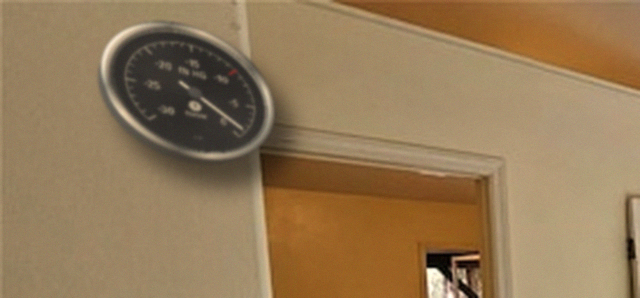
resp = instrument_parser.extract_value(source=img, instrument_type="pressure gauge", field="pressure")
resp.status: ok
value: -1 inHg
